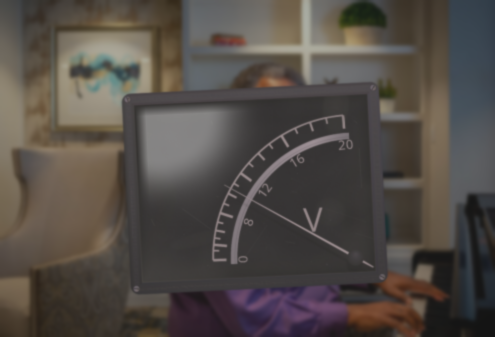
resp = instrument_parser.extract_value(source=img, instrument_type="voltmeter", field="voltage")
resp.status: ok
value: 10.5 V
